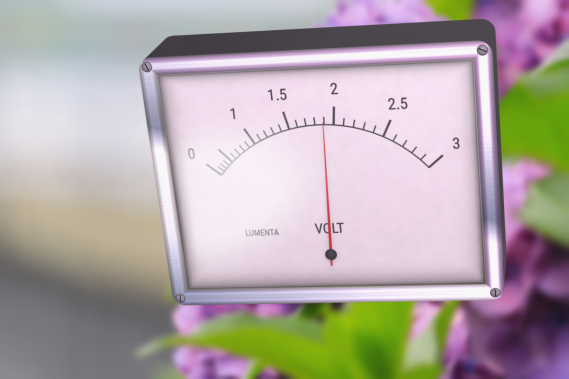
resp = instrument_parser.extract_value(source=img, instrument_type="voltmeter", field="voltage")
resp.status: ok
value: 1.9 V
